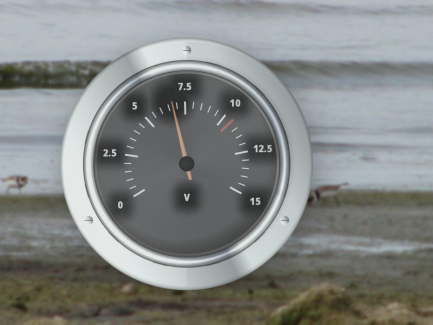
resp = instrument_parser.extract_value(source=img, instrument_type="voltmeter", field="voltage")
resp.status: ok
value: 6.75 V
